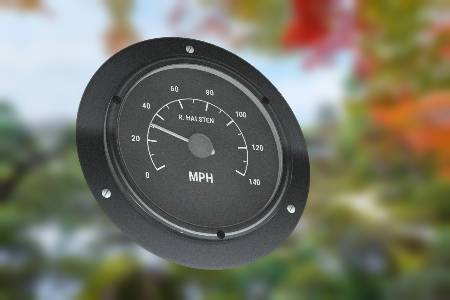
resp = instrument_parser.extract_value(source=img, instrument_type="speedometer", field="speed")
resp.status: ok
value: 30 mph
